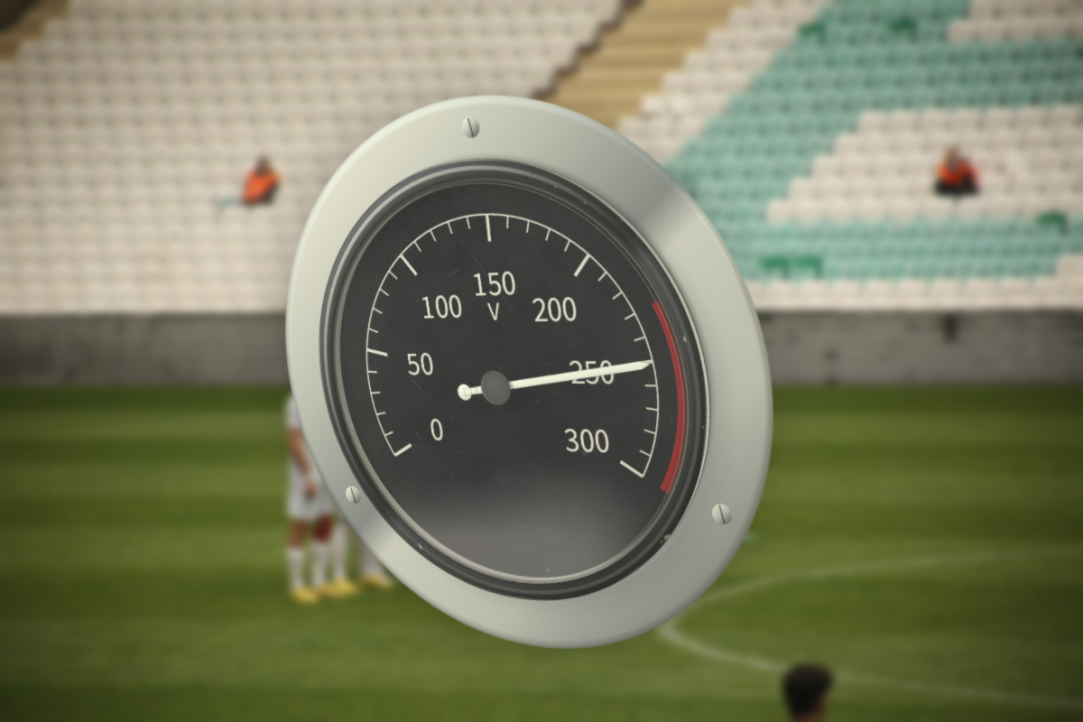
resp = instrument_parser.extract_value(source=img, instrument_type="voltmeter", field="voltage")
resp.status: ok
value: 250 V
